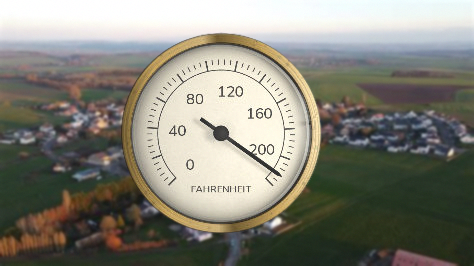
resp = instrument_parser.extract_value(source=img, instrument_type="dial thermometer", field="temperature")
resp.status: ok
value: 212 °F
